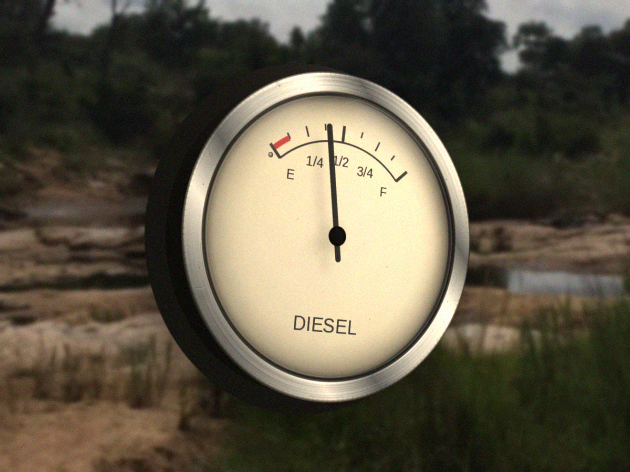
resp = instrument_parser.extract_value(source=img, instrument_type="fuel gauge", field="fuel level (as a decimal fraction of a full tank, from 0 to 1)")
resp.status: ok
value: 0.375
